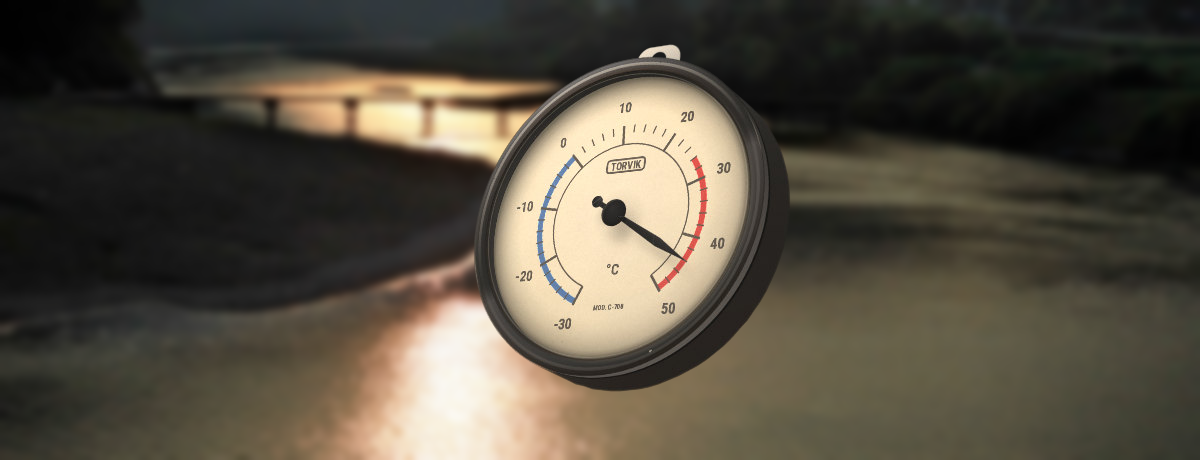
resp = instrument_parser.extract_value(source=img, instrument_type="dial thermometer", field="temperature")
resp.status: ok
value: 44 °C
